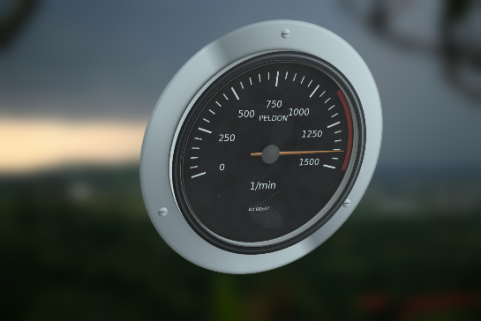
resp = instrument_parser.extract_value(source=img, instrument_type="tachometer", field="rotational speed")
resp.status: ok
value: 1400 rpm
